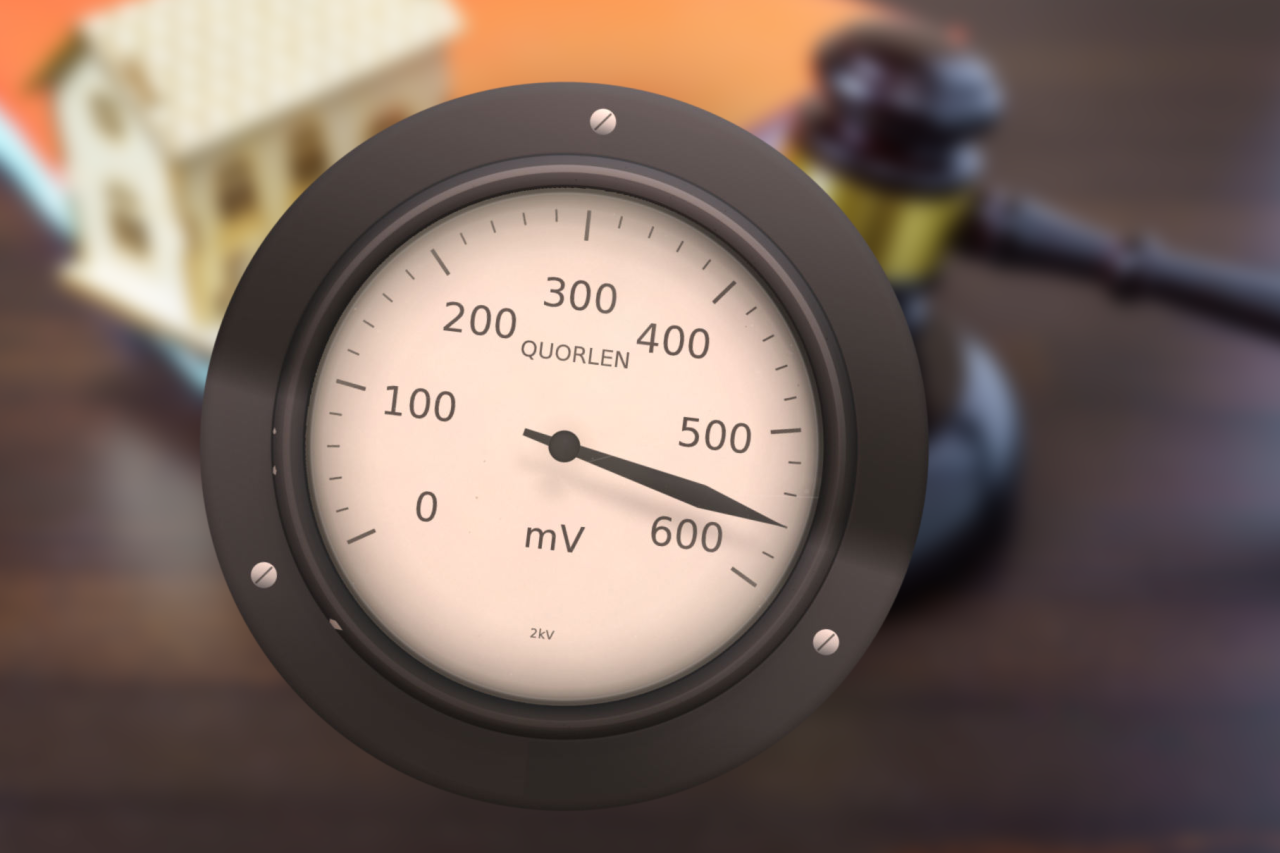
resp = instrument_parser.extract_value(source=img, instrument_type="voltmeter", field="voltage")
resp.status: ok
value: 560 mV
